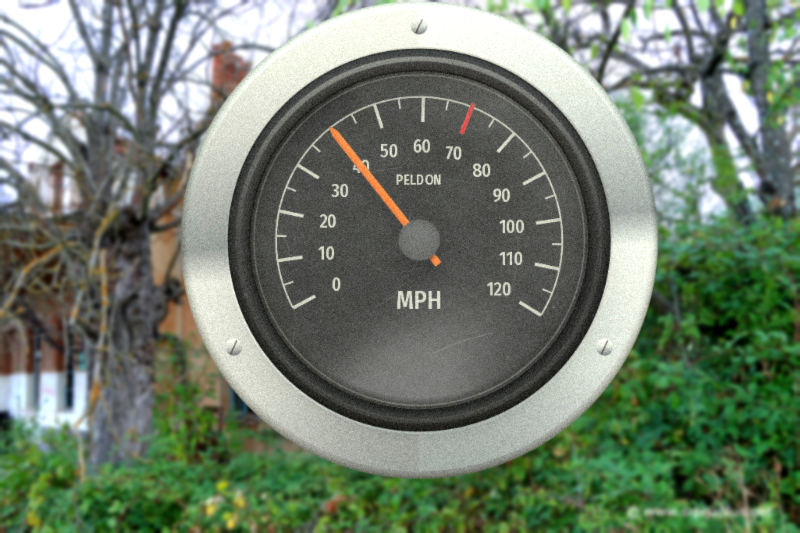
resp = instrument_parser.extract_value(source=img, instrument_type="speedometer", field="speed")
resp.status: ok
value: 40 mph
